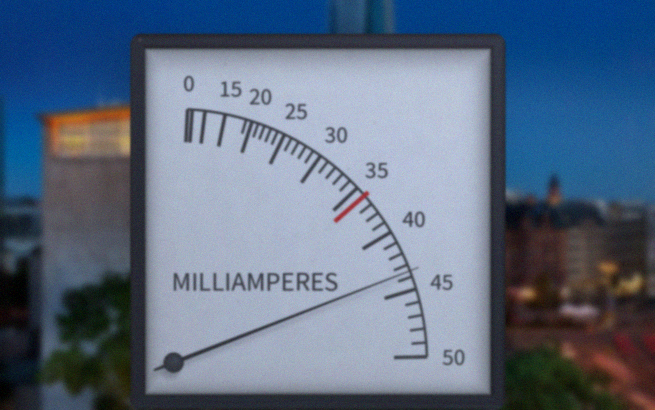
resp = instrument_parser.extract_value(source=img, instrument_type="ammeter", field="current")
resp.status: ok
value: 43.5 mA
